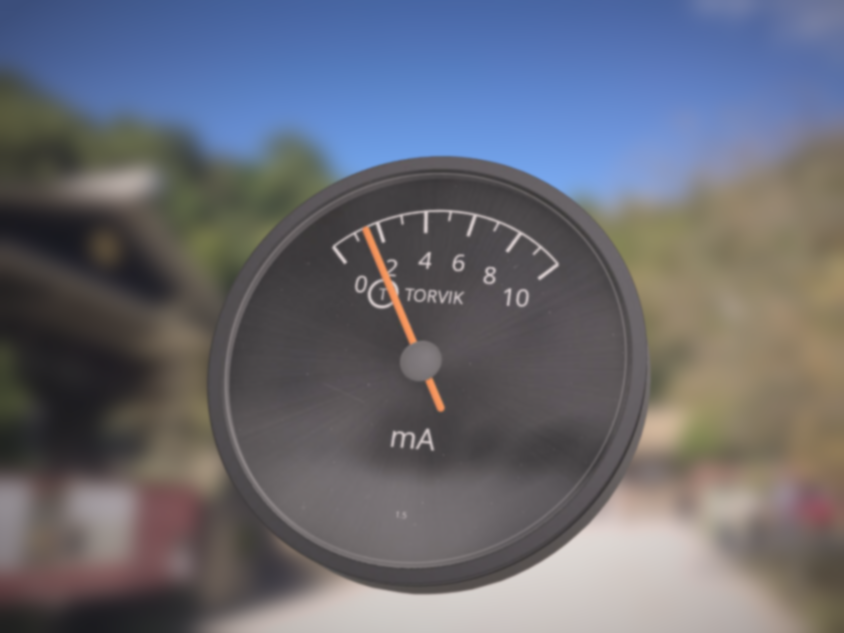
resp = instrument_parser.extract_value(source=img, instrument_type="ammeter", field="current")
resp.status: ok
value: 1.5 mA
